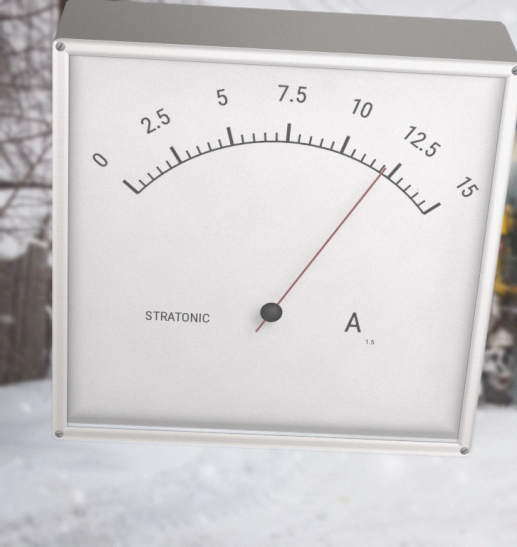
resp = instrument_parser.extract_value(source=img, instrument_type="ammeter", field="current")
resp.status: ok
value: 12 A
